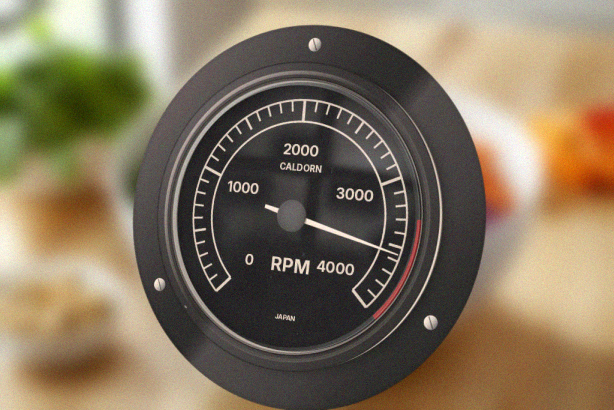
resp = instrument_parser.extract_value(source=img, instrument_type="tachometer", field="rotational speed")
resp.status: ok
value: 3550 rpm
